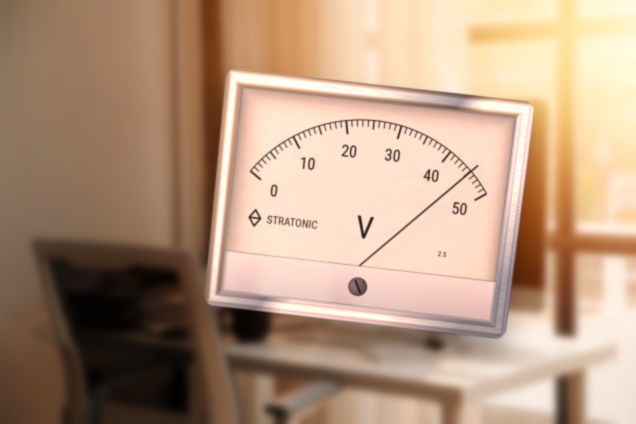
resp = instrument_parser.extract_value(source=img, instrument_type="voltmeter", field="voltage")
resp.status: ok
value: 45 V
